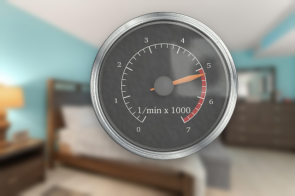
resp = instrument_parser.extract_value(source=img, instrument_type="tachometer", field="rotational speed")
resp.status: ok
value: 5200 rpm
